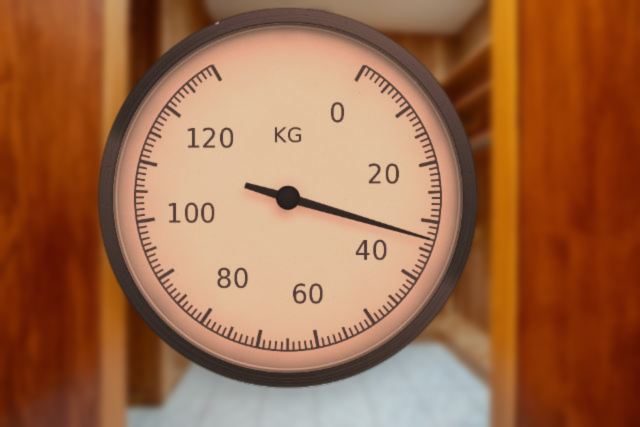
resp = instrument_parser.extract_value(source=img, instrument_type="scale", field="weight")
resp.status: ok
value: 33 kg
